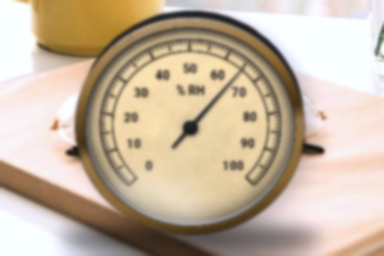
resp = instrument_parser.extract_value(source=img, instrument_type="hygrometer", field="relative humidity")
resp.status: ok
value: 65 %
